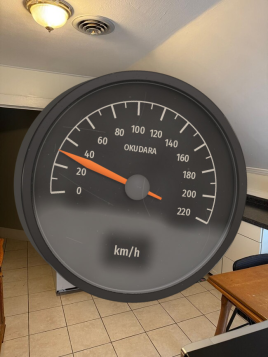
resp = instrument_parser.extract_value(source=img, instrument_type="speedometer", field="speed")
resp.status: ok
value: 30 km/h
